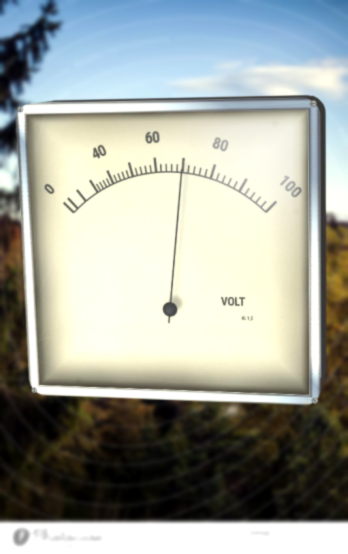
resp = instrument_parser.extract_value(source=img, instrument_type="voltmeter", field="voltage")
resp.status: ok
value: 70 V
